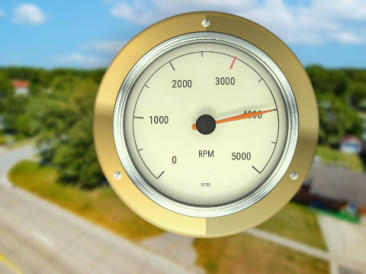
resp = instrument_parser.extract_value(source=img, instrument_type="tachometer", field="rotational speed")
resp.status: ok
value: 4000 rpm
